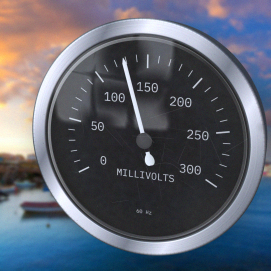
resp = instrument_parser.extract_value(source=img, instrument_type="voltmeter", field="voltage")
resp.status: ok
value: 130 mV
